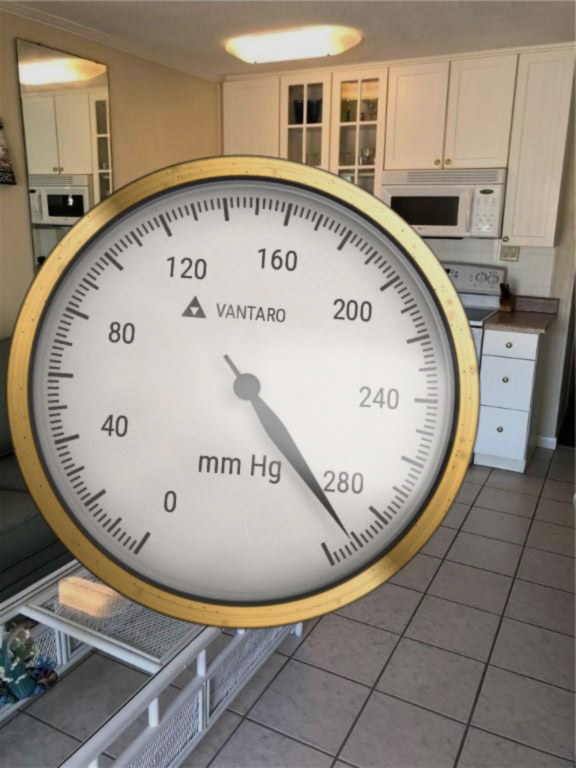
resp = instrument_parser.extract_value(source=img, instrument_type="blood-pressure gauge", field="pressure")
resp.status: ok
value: 292 mmHg
